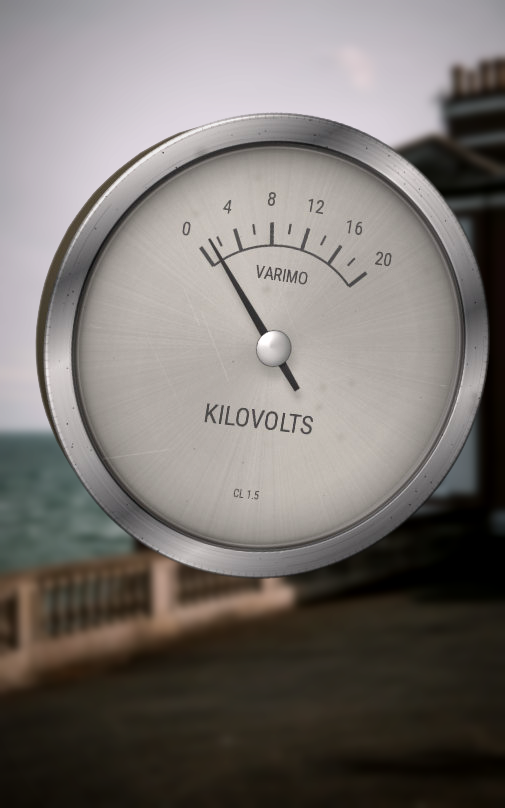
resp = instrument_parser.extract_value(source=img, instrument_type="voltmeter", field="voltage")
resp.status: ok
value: 1 kV
